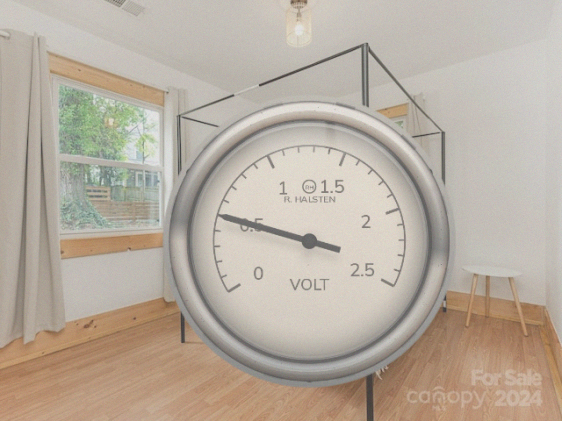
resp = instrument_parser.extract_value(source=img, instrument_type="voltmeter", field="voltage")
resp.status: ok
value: 0.5 V
